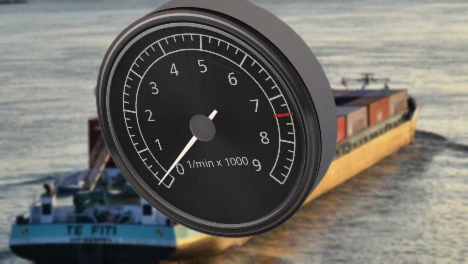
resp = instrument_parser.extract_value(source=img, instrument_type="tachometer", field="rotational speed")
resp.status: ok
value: 200 rpm
